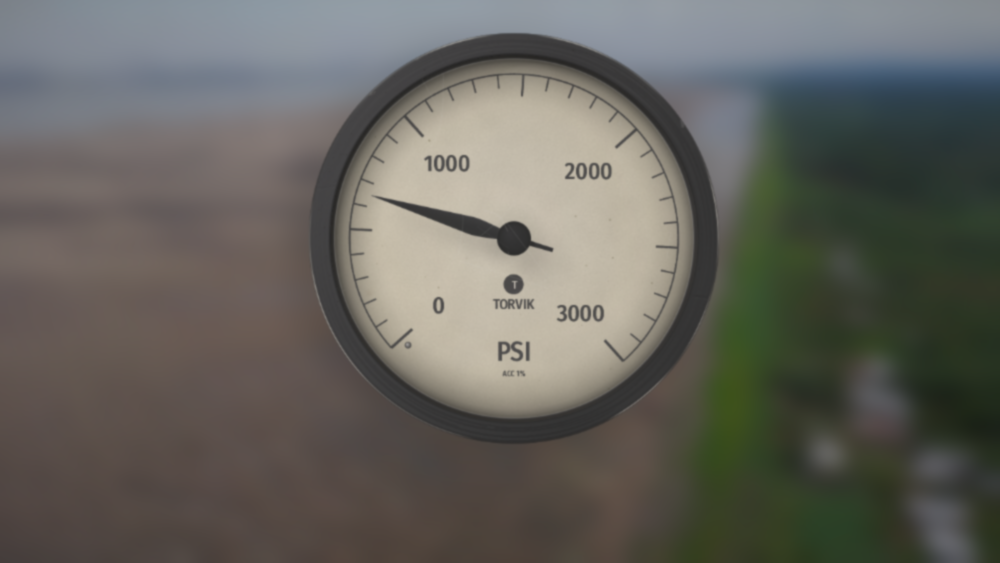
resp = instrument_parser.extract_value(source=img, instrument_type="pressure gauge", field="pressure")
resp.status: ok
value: 650 psi
